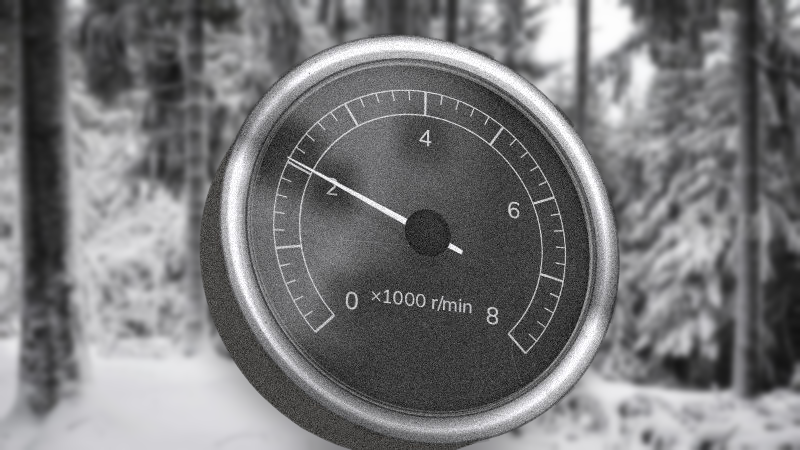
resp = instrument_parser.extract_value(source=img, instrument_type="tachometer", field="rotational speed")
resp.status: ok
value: 2000 rpm
